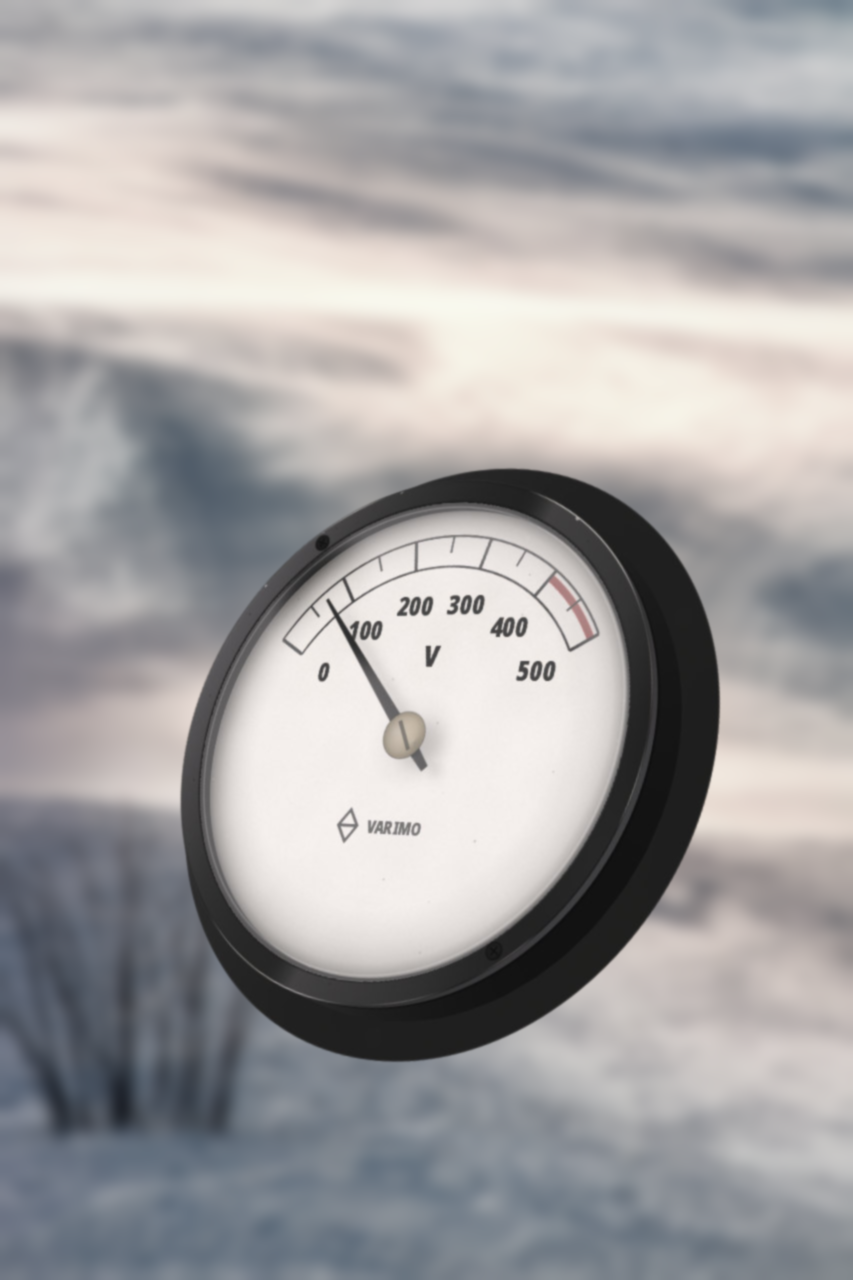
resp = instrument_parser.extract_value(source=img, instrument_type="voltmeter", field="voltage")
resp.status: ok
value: 75 V
